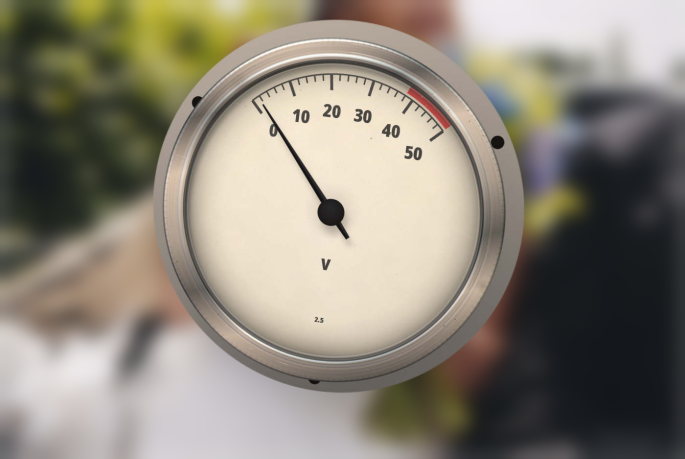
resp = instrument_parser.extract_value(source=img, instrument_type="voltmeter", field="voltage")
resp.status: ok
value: 2 V
